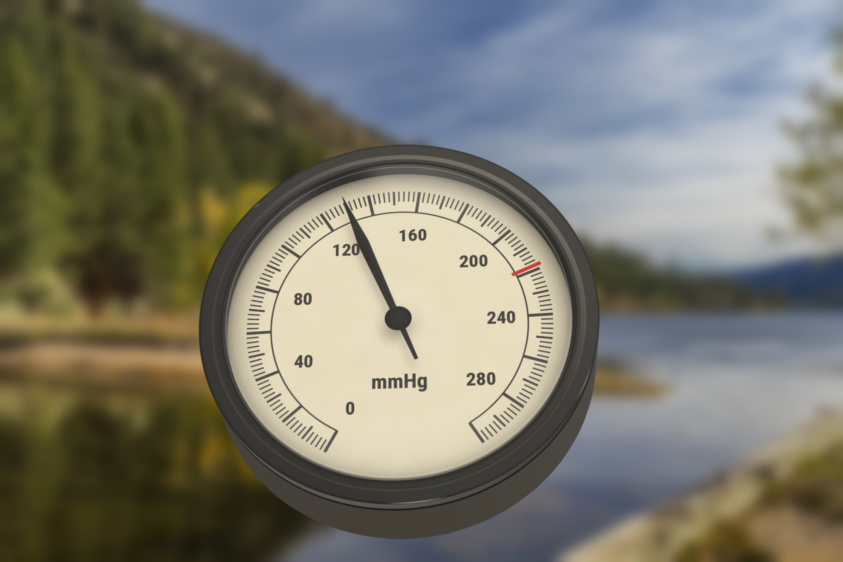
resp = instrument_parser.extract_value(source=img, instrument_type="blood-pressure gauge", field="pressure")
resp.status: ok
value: 130 mmHg
